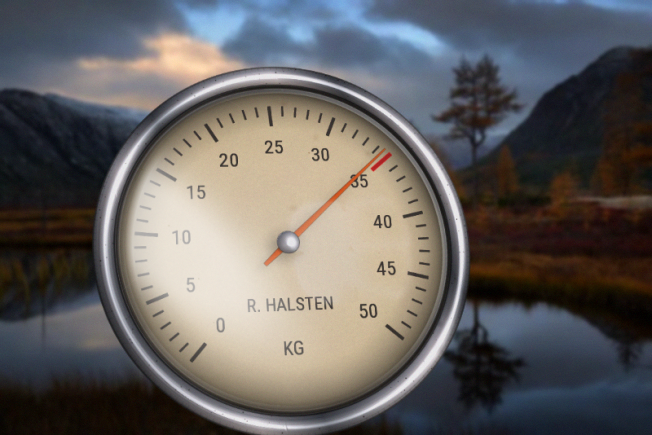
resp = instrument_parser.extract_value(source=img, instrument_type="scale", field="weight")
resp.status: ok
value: 34.5 kg
